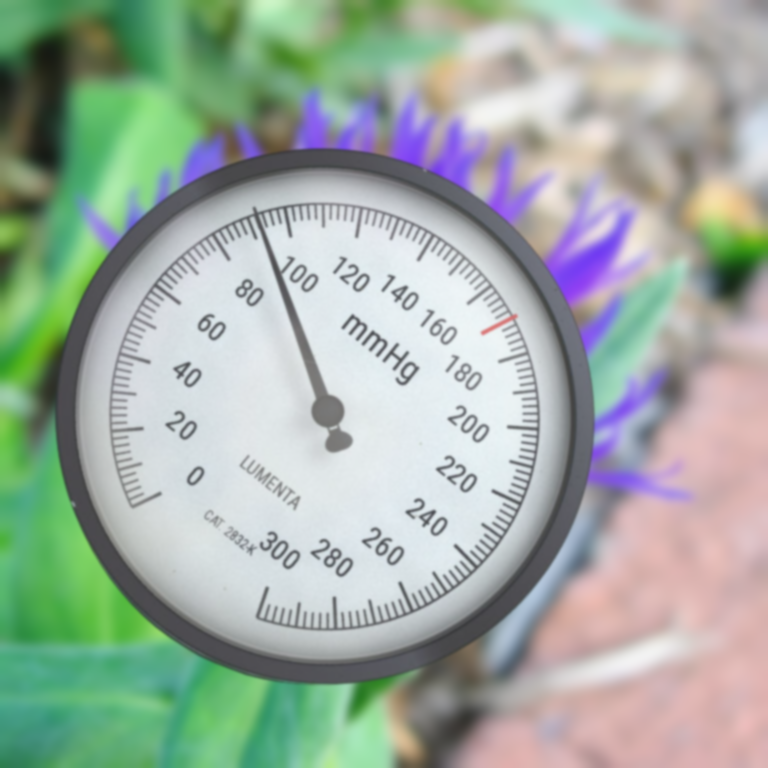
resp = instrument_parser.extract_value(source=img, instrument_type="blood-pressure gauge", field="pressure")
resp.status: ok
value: 92 mmHg
